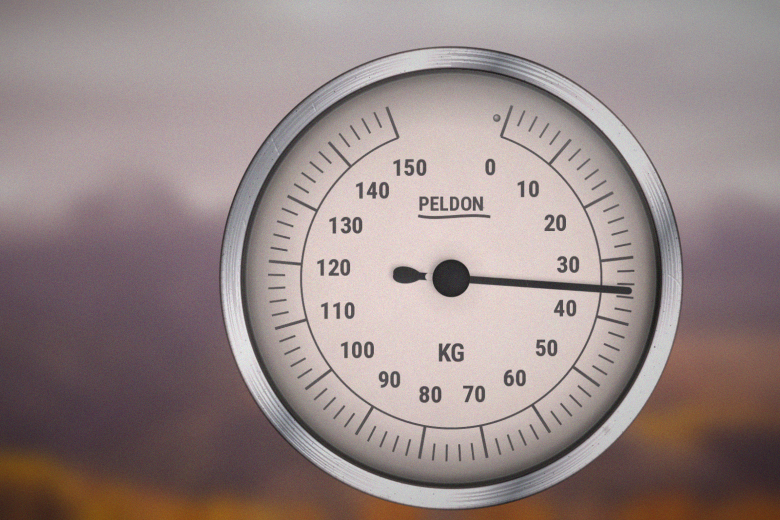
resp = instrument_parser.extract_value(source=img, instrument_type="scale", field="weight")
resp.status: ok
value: 35 kg
